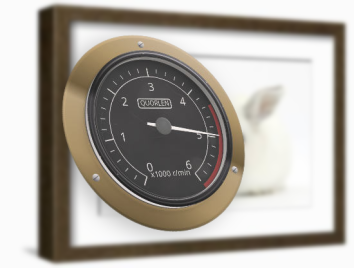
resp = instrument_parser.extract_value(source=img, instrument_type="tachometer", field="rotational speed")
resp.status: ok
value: 5000 rpm
